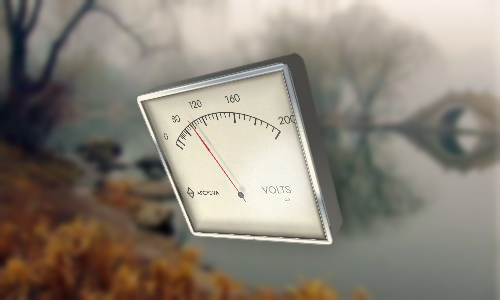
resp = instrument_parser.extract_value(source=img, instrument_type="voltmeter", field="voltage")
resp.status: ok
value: 100 V
